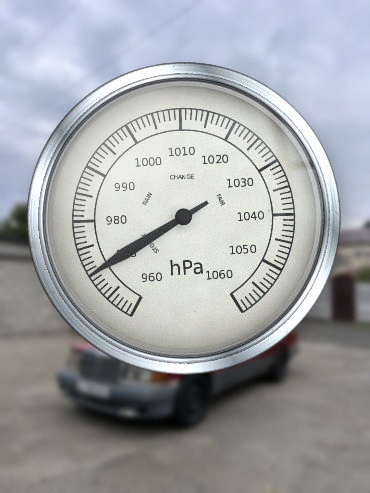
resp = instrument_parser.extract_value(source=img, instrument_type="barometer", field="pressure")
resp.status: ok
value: 970 hPa
